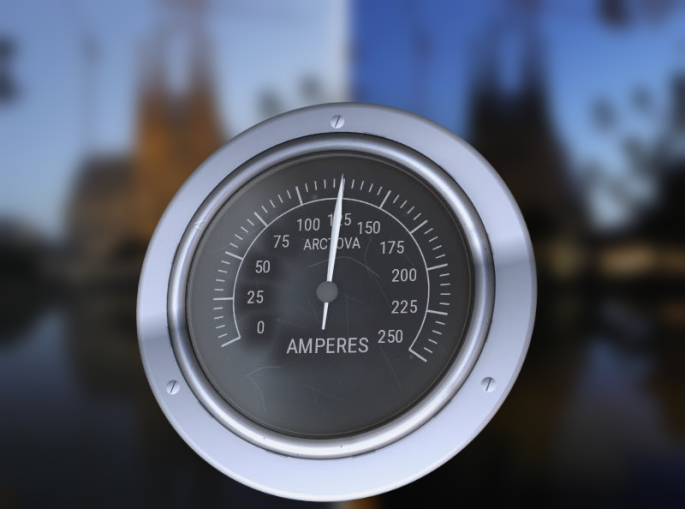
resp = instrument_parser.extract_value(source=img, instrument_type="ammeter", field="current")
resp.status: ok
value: 125 A
